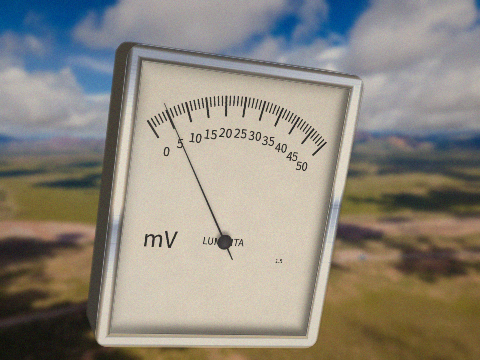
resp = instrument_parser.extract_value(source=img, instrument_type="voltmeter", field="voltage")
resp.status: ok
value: 5 mV
